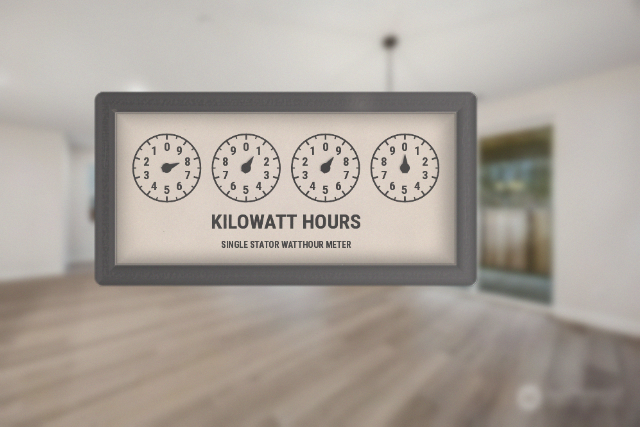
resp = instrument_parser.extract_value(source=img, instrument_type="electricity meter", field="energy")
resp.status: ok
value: 8090 kWh
